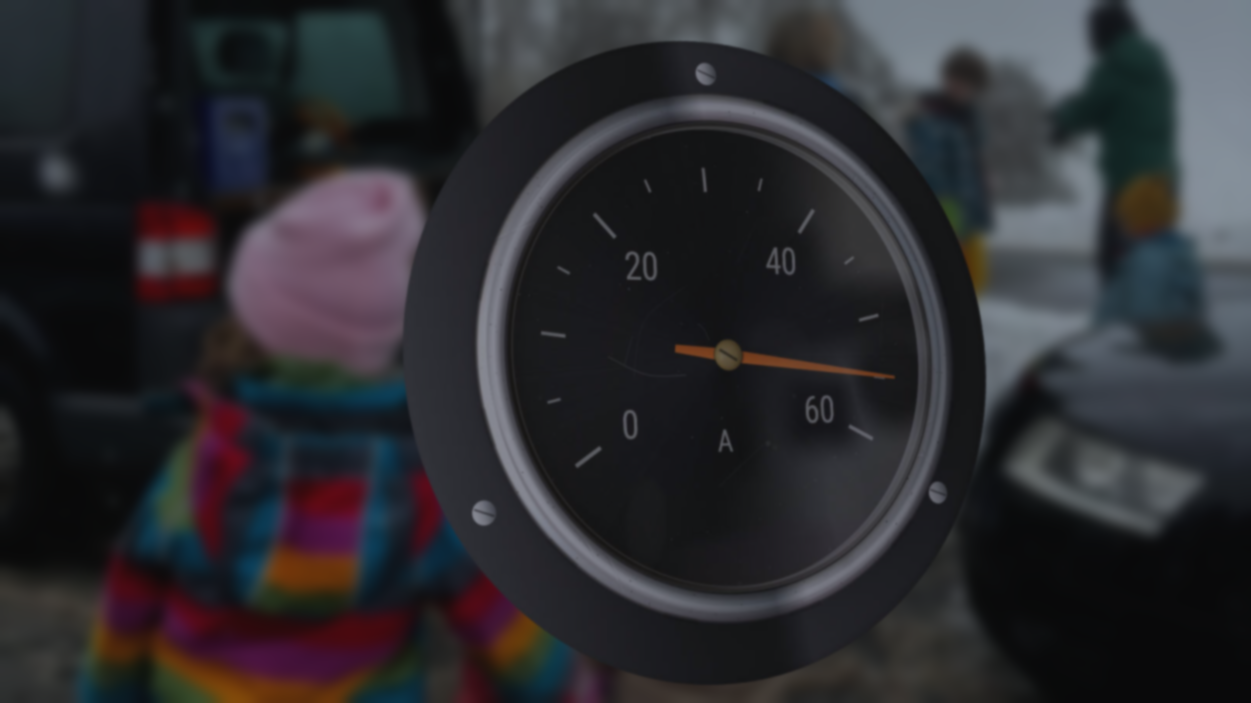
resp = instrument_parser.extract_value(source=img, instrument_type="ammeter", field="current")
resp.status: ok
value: 55 A
